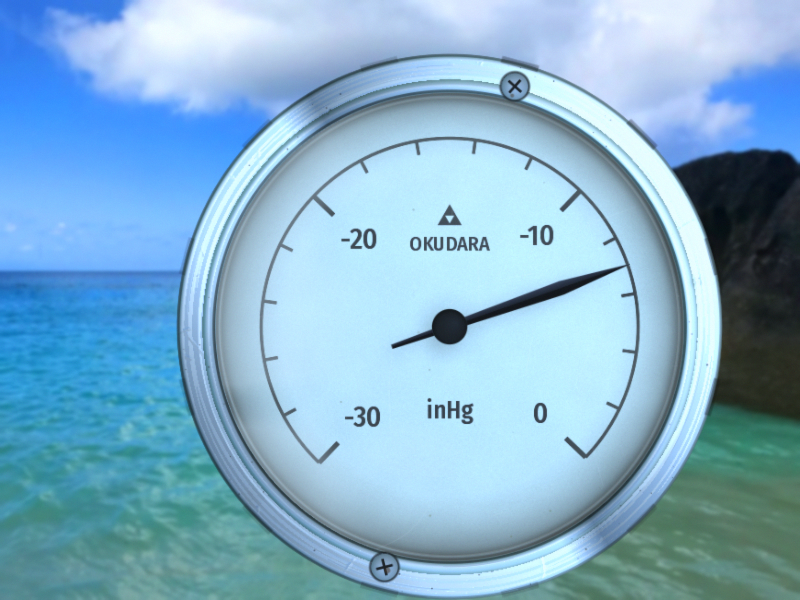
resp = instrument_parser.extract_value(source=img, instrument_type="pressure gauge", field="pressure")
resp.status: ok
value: -7 inHg
